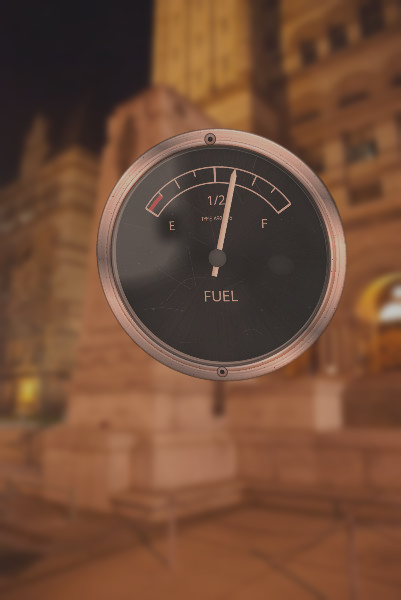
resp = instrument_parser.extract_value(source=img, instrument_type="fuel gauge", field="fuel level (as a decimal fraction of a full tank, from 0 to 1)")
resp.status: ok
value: 0.625
